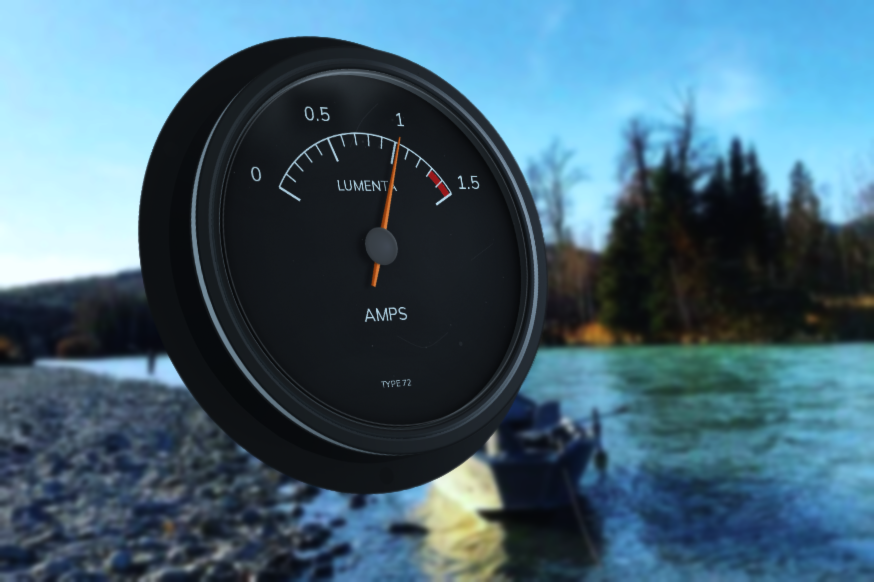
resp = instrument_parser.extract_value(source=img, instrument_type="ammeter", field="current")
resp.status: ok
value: 1 A
